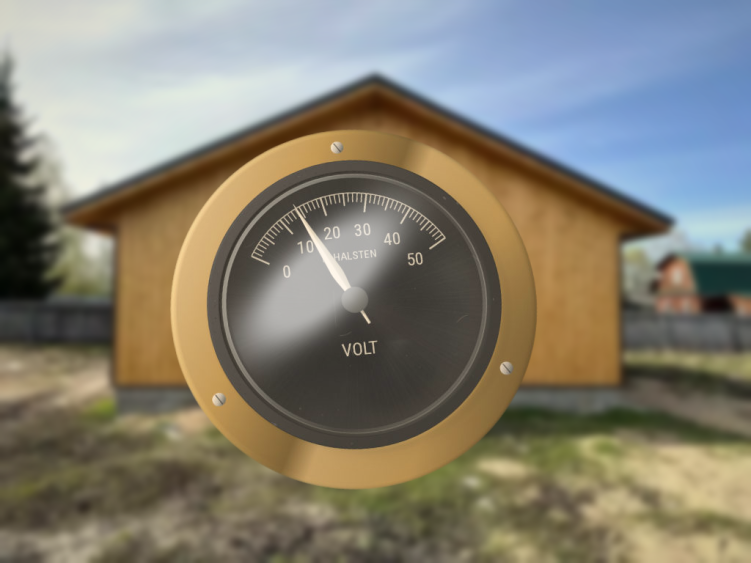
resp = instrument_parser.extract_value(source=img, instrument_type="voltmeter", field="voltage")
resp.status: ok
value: 14 V
